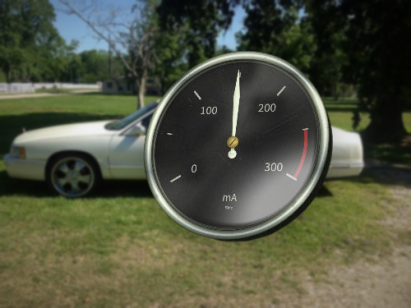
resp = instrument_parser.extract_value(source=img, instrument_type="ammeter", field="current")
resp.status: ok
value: 150 mA
